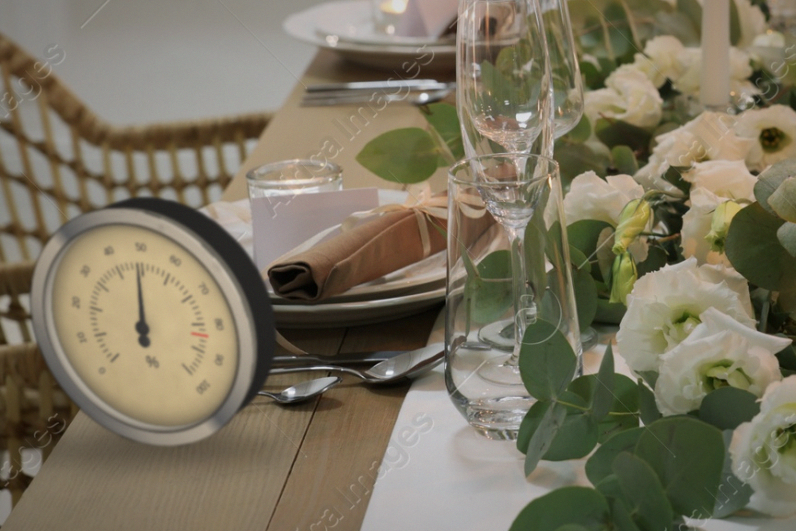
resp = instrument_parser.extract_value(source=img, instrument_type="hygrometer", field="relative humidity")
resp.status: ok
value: 50 %
